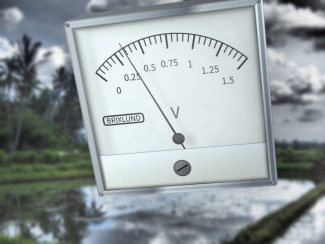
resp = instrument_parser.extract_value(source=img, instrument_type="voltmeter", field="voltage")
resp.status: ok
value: 0.35 V
